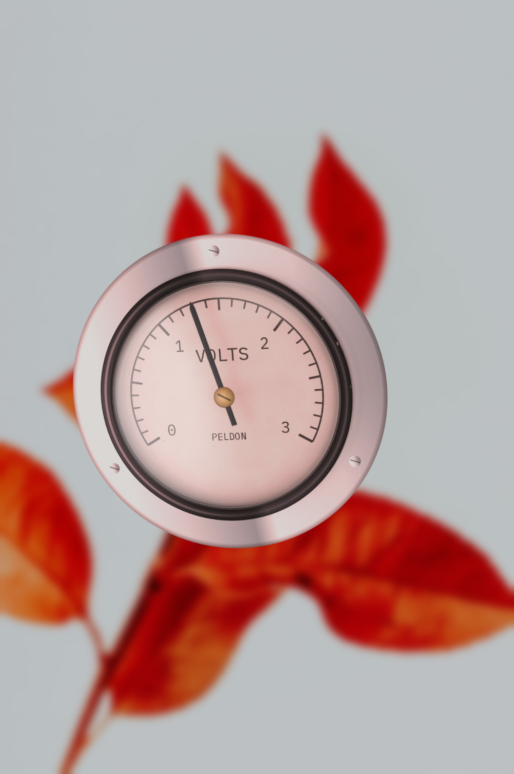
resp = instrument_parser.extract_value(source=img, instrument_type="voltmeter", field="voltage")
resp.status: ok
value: 1.3 V
